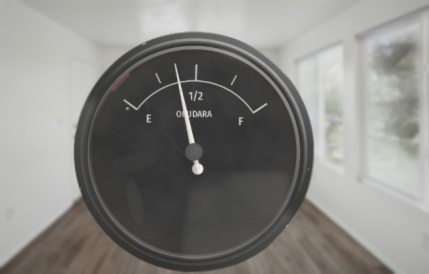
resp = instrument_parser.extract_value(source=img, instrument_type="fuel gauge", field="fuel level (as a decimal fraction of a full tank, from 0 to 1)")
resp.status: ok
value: 0.375
